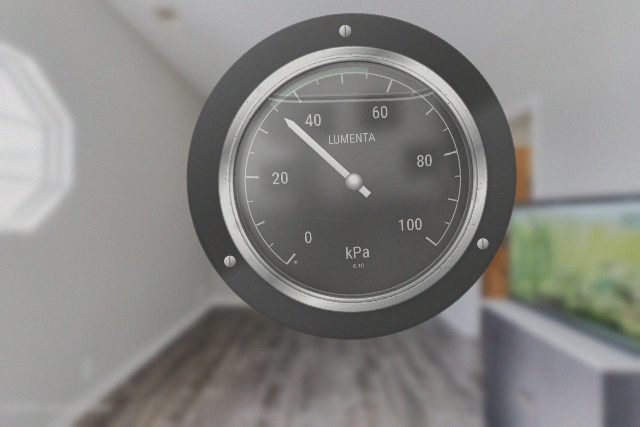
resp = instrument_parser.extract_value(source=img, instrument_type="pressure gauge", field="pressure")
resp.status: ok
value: 35 kPa
